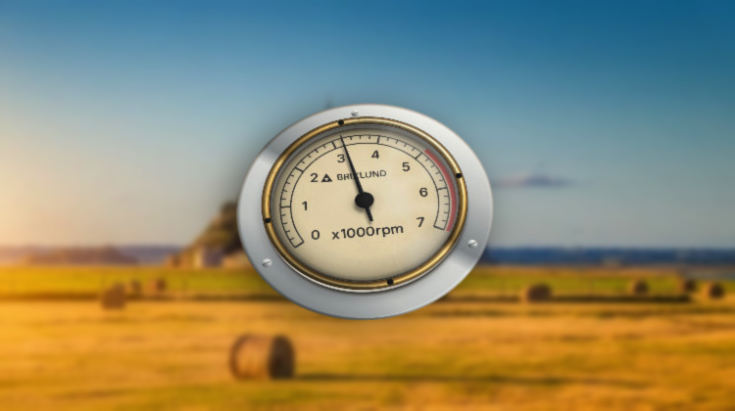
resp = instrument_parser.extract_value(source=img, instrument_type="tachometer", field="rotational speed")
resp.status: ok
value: 3200 rpm
